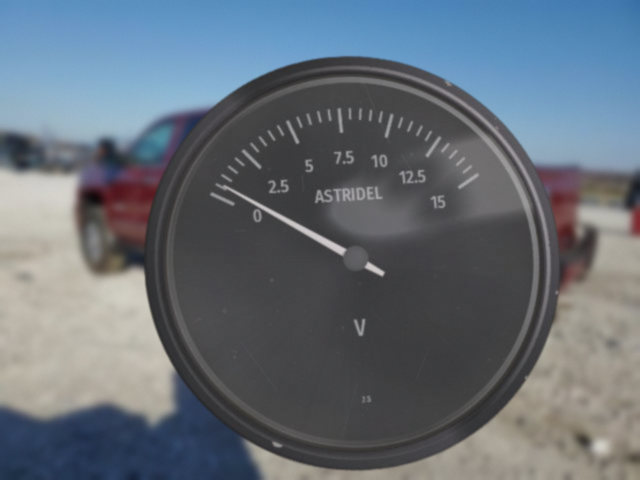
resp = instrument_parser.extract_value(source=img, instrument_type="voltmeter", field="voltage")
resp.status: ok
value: 0.5 V
